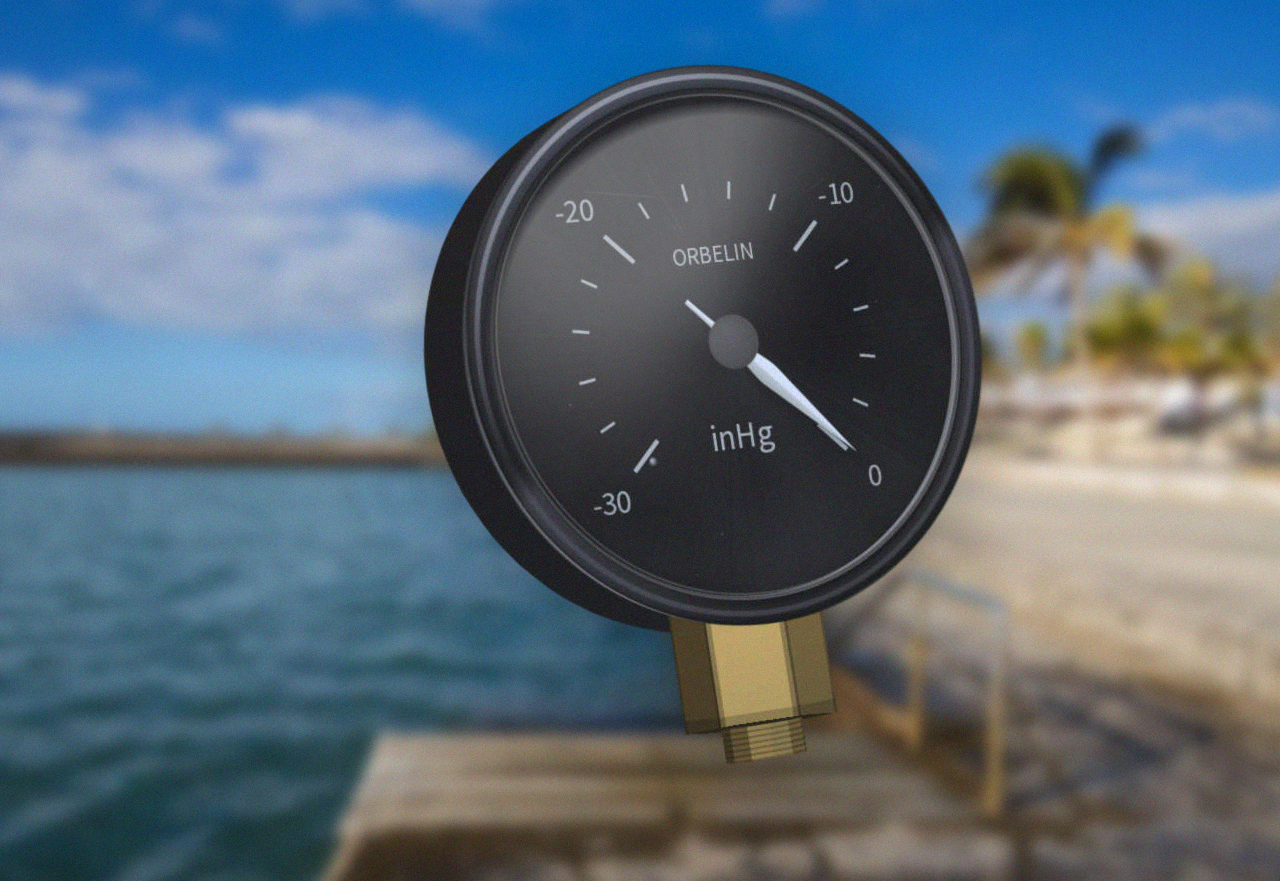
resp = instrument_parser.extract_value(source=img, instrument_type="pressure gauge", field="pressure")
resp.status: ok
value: 0 inHg
